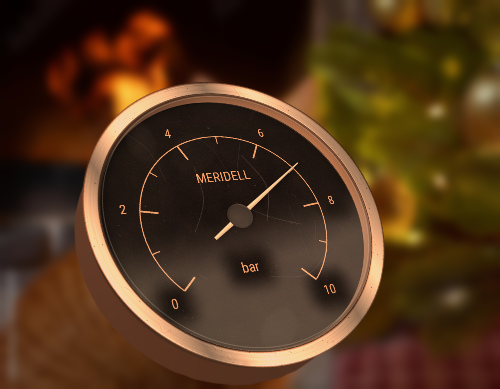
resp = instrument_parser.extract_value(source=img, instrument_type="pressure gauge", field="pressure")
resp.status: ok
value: 7 bar
